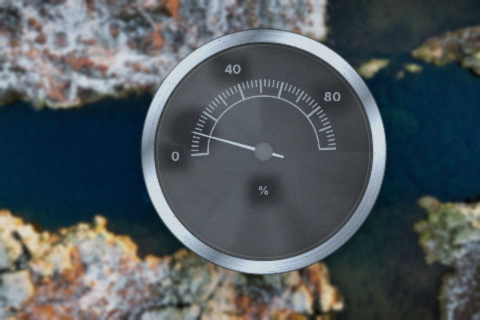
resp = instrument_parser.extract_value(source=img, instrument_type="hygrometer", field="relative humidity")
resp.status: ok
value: 10 %
